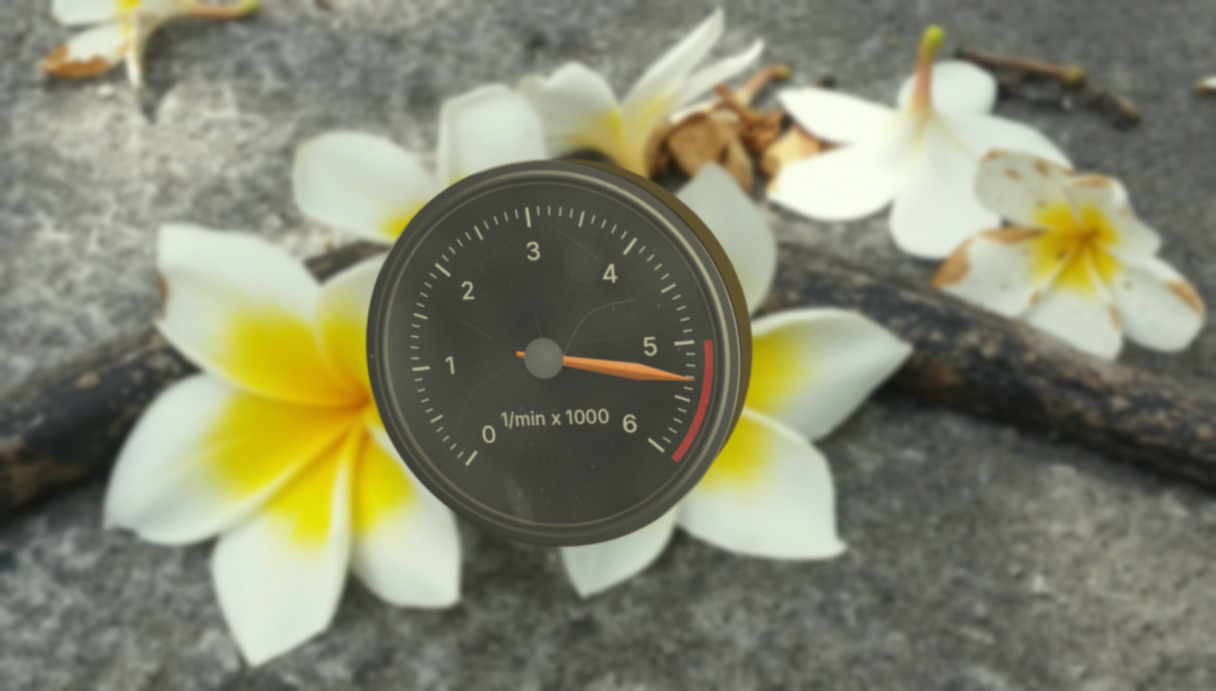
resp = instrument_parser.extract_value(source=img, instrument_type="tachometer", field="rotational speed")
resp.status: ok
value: 5300 rpm
